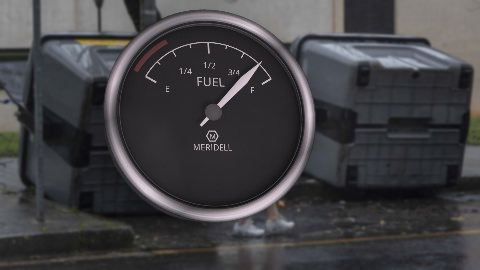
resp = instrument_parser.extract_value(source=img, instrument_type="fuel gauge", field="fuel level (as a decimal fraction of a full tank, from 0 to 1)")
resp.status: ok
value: 0.875
